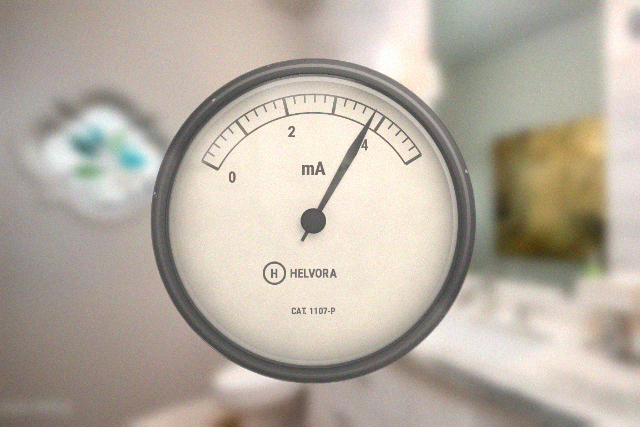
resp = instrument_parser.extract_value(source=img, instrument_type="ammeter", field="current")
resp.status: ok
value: 3.8 mA
